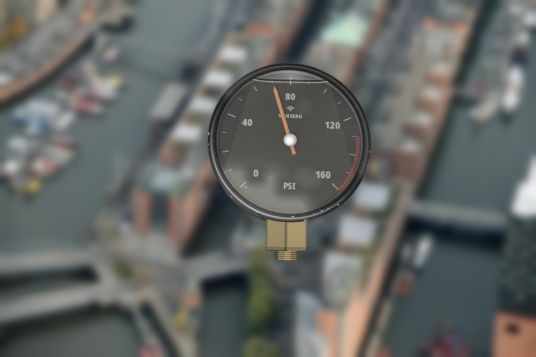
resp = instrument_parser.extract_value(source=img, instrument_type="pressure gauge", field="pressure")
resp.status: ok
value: 70 psi
